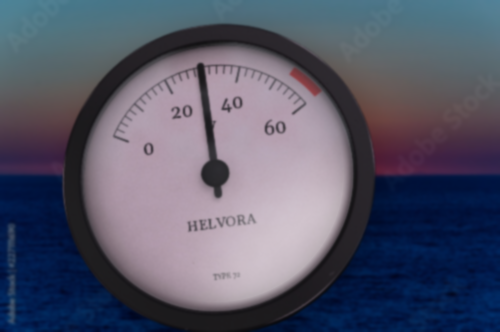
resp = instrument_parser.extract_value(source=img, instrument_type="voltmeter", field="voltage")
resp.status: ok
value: 30 V
